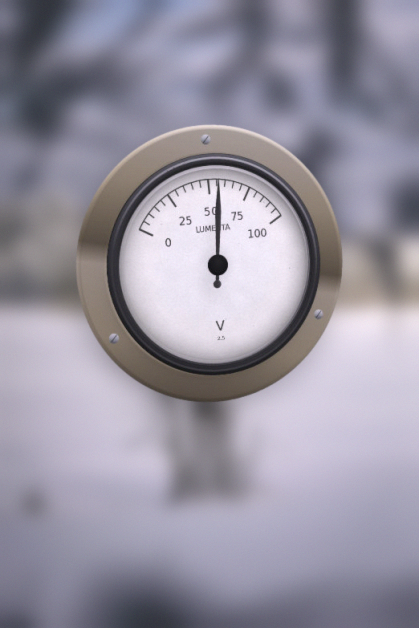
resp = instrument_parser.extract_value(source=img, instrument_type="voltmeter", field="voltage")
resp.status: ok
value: 55 V
